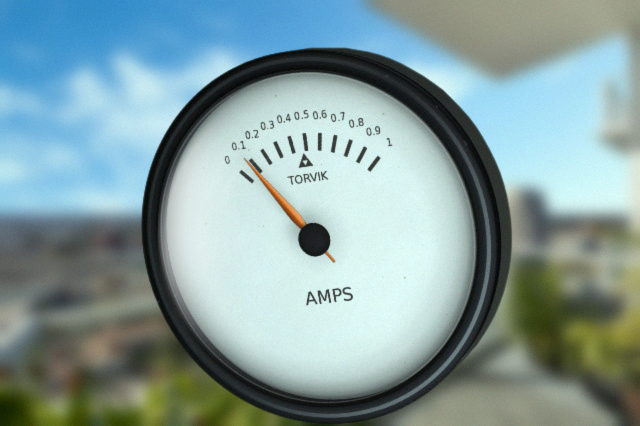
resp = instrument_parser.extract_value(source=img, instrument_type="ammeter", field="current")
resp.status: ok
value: 0.1 A
